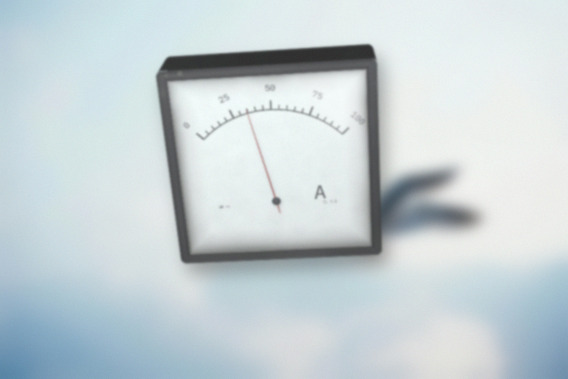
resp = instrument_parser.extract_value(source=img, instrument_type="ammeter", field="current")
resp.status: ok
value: 35 A
